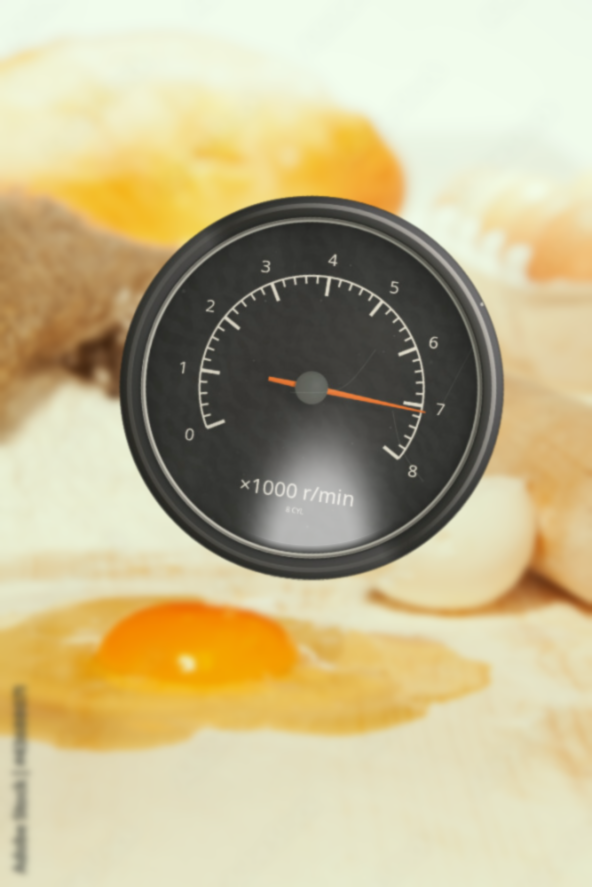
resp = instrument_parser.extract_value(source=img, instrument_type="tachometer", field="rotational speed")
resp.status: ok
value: 7100 rpm
